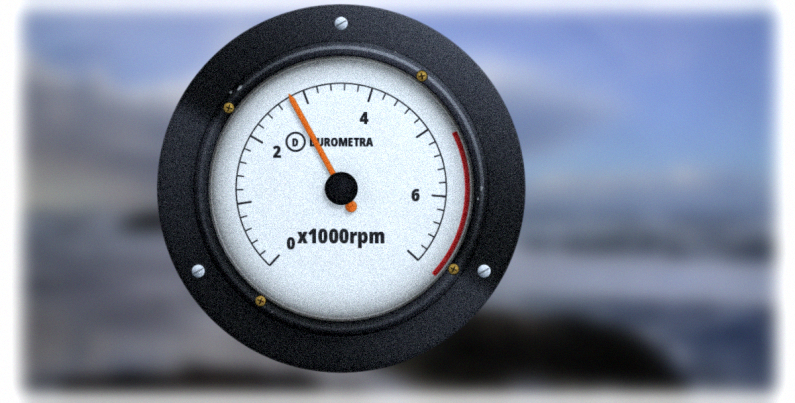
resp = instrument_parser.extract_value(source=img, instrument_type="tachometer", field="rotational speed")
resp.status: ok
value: 2800 rpm
